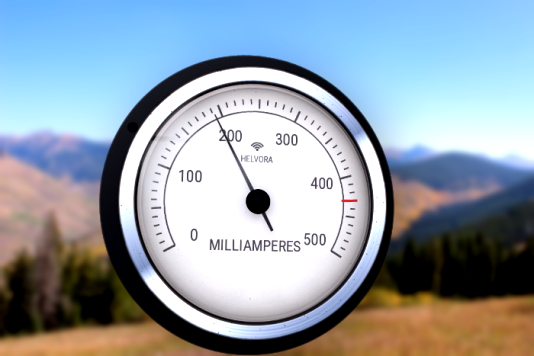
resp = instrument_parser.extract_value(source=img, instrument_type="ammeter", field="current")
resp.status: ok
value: 190 mA
